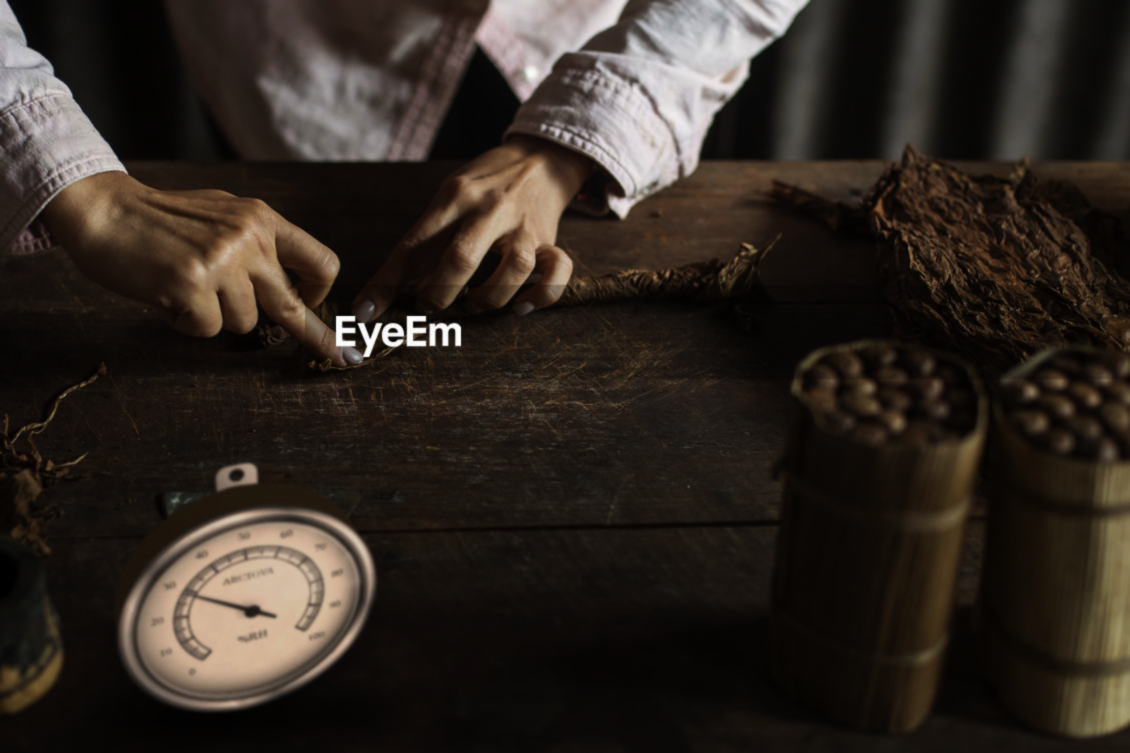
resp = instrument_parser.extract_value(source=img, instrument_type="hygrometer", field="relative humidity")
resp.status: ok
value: 30 %
